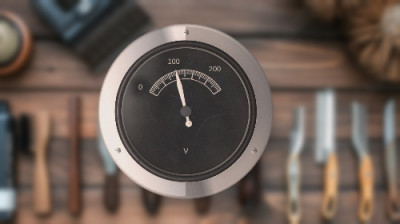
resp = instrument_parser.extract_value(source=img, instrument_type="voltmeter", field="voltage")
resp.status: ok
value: 100 V
